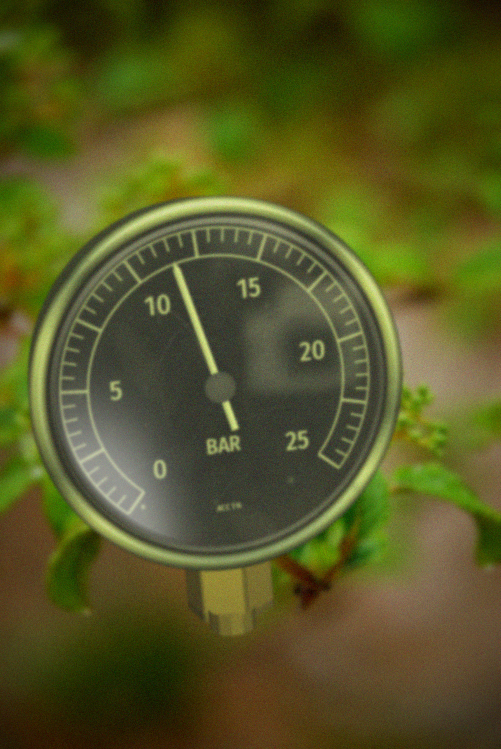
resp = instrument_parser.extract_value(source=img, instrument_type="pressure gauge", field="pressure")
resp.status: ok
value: 11.5 bar
